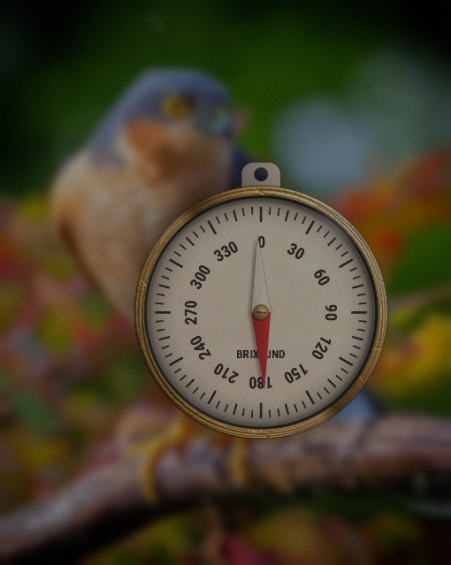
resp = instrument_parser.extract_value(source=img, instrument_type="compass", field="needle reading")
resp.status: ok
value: 177.5 °
